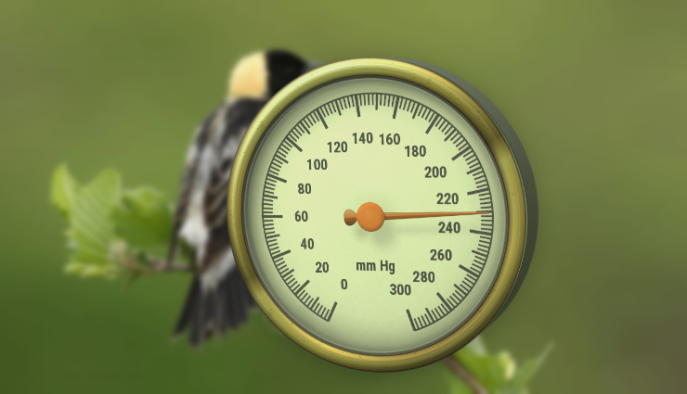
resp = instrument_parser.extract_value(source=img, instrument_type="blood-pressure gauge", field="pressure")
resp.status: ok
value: 230 mmHg
